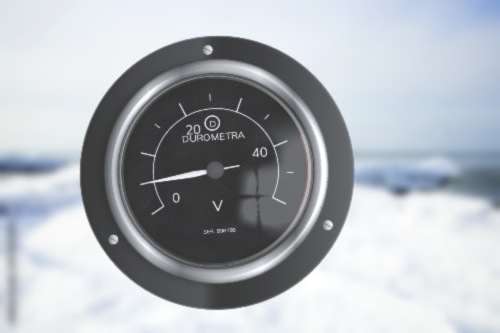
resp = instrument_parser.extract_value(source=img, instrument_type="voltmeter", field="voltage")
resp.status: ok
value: 5 V
